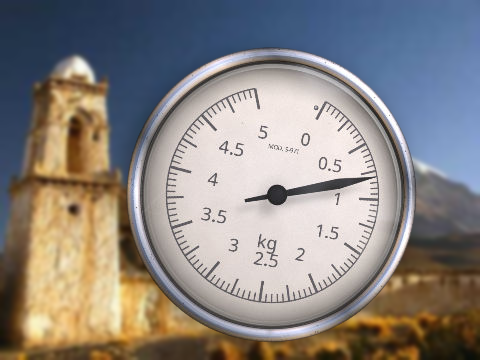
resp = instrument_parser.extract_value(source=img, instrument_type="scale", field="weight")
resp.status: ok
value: 0.8 kg
